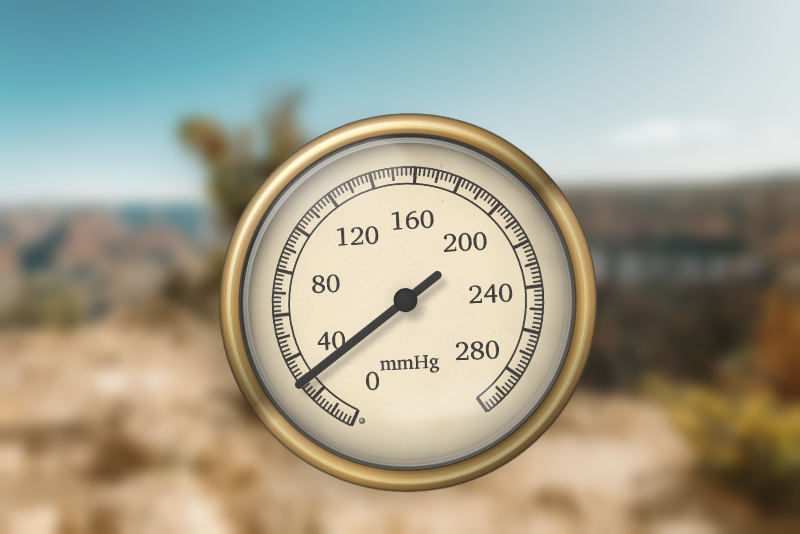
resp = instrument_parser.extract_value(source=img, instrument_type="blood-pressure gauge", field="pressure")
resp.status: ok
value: 28 mmHg
